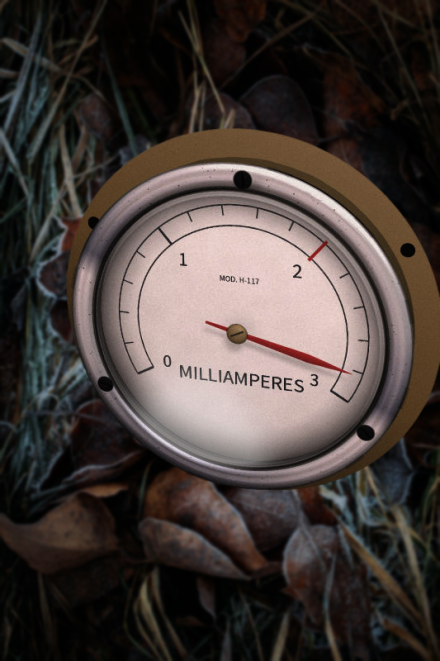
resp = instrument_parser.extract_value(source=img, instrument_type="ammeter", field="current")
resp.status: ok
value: 2.8 mA
